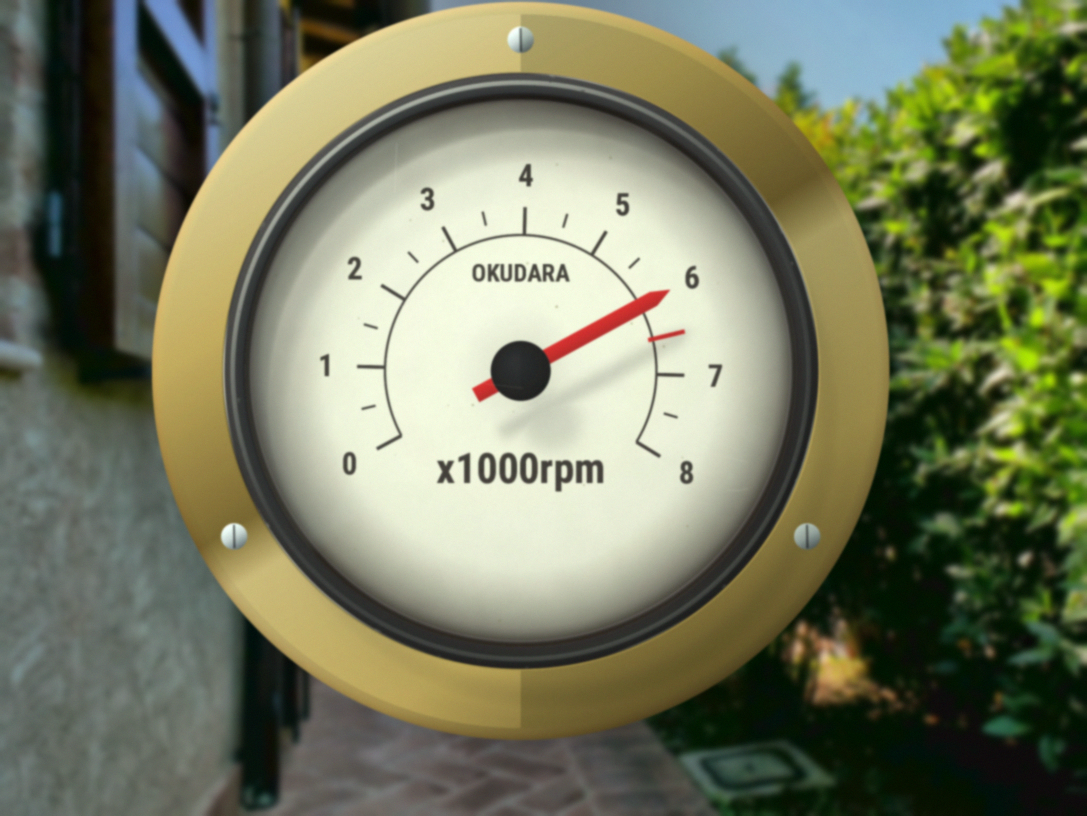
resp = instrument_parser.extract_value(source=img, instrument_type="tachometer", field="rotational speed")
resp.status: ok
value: 6000 rpm
